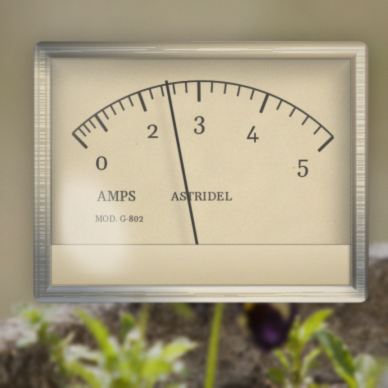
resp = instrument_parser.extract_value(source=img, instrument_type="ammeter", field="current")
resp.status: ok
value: 2.5 A
